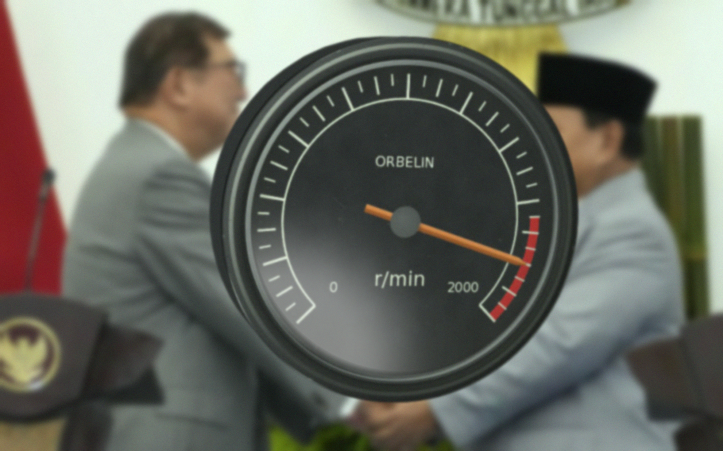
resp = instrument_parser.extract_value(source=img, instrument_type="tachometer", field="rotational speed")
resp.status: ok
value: 1800 rpm
